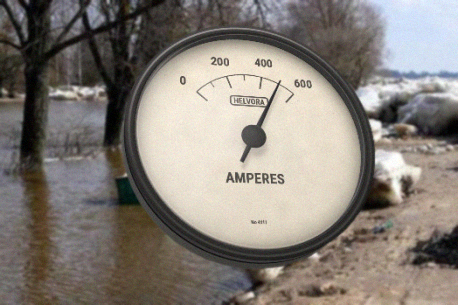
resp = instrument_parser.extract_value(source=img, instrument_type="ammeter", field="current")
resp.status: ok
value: 500 A
